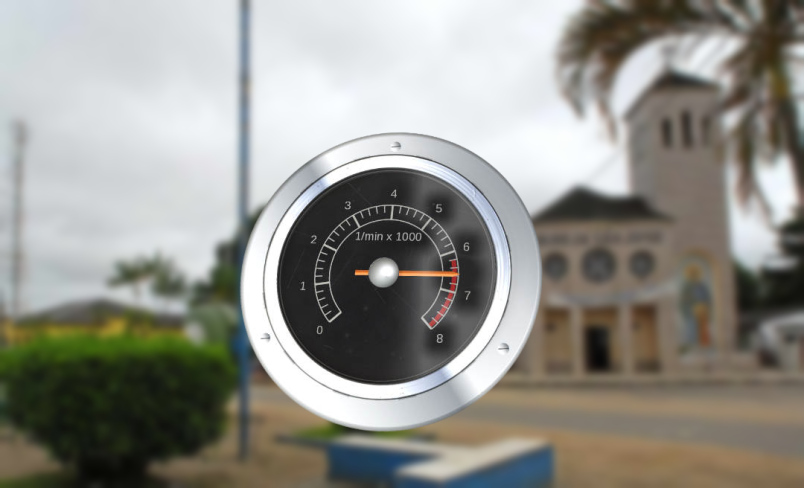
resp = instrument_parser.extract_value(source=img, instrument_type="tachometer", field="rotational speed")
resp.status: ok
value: 6600 rpm
